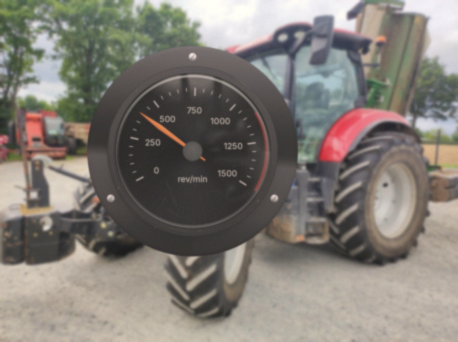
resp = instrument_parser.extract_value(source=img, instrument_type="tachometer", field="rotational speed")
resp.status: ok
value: 400 rpm
